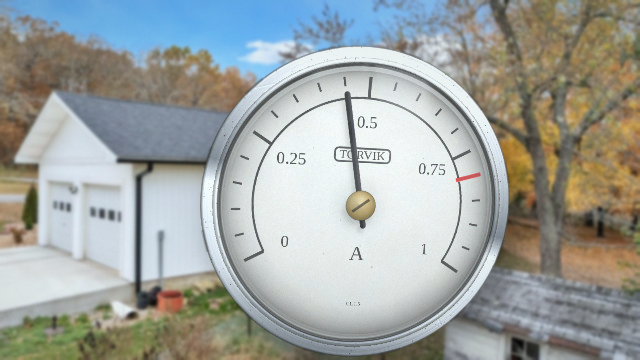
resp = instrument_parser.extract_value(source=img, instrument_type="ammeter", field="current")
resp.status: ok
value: 0.45 A
